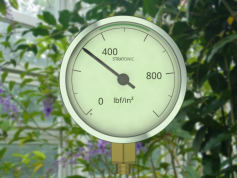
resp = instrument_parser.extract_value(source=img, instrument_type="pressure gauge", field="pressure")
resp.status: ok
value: 300 psi
